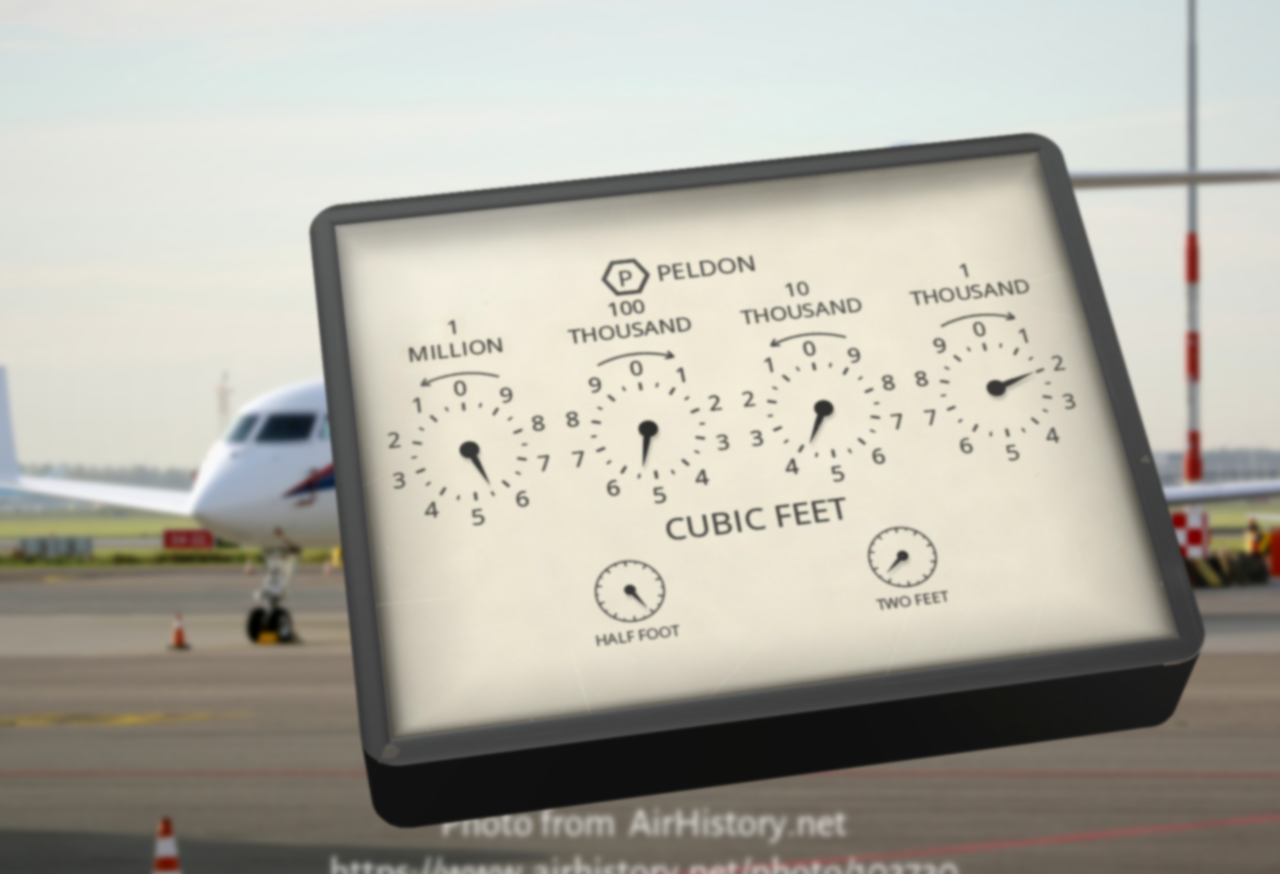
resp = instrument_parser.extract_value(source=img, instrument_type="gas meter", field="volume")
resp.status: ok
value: 554200 ft³
